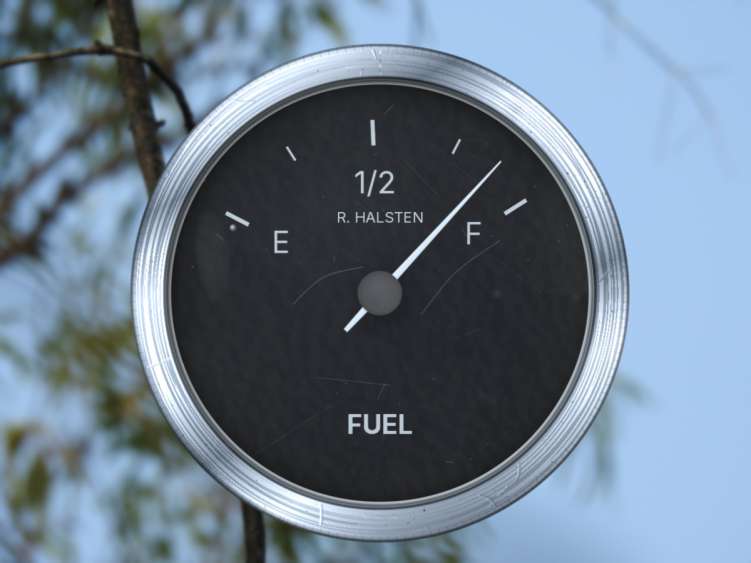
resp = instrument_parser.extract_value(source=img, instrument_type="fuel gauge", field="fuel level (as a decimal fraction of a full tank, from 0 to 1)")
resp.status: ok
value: 0.875
